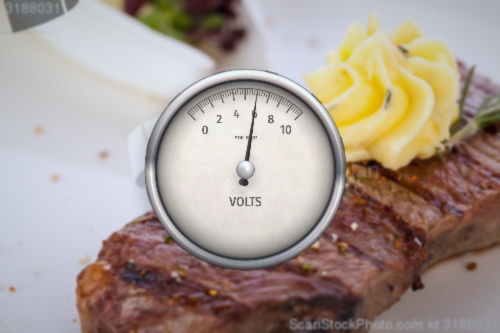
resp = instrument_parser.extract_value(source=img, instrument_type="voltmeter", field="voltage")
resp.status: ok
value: 6 V
